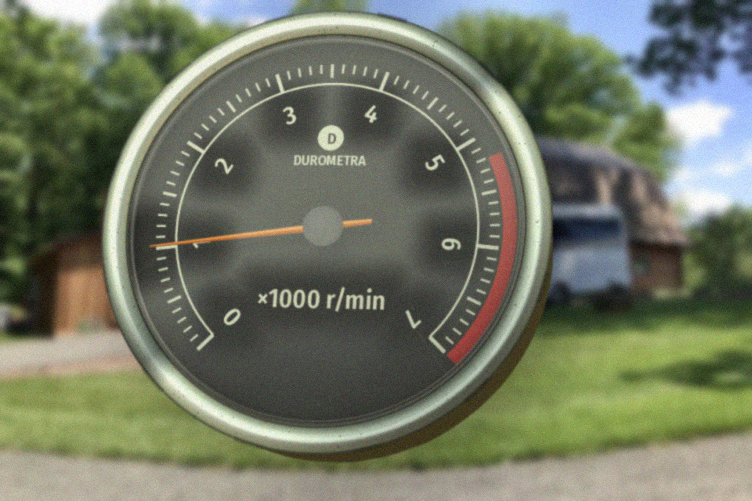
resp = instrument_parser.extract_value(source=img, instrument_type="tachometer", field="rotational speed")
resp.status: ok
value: 1000 rpm
